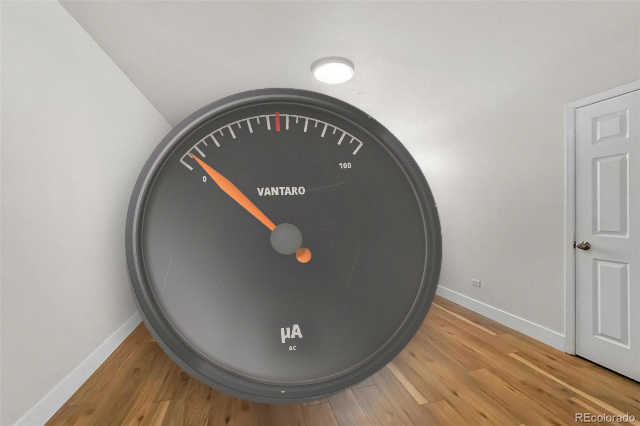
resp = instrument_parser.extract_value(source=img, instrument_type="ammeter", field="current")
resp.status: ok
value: 5 µA
